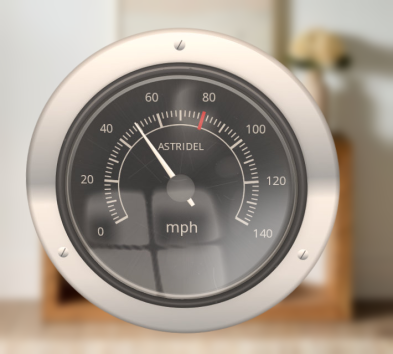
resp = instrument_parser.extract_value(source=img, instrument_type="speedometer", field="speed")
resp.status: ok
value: 50 mph
